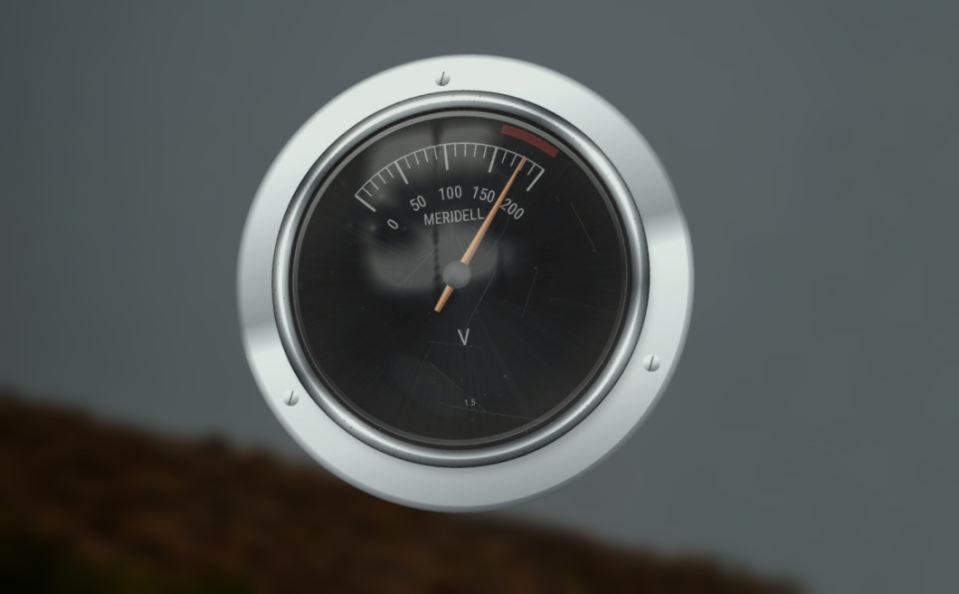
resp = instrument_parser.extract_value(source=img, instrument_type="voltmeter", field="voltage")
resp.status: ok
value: 180 V
